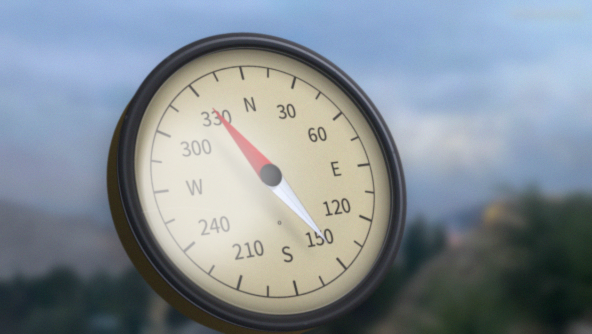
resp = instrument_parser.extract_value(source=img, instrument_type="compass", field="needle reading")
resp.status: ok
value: 330 °
